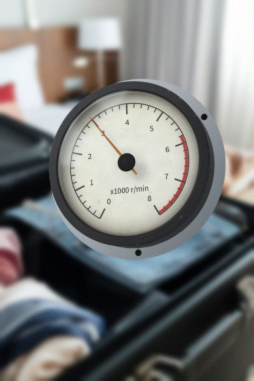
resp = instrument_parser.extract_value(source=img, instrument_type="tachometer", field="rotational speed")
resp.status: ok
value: 3000 rpm
